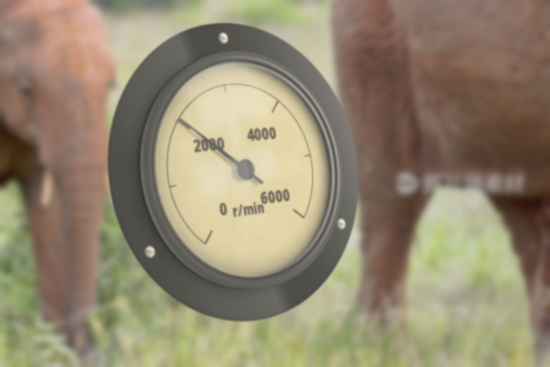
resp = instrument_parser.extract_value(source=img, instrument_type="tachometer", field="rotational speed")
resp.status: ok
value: 2000 rpm
